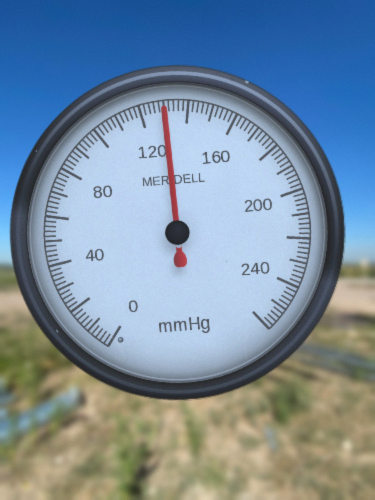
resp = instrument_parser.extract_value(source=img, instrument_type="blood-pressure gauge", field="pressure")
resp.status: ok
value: 130 mmHg
